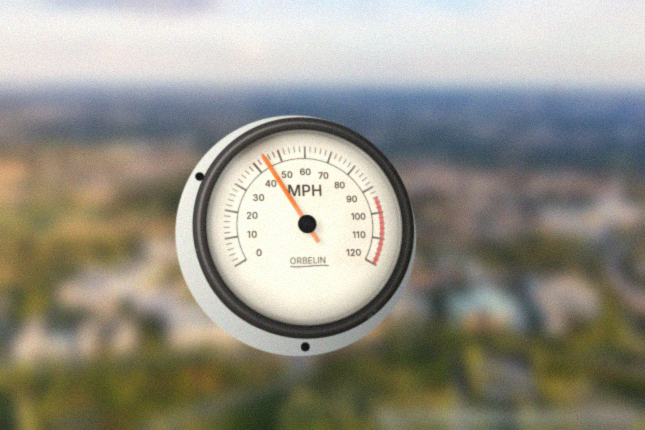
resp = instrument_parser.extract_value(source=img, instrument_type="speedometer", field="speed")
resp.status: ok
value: 44 mph
